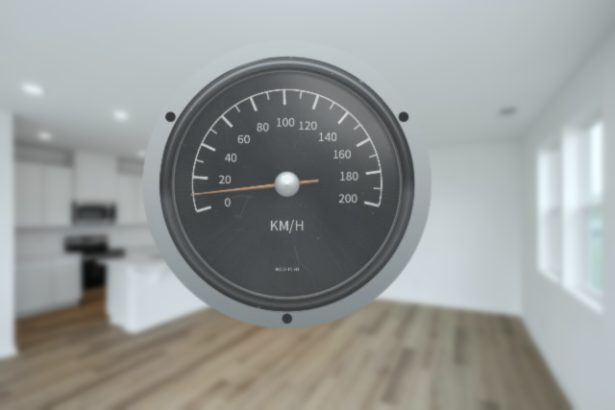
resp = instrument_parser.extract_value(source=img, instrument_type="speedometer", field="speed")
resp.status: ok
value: 10 km/h
